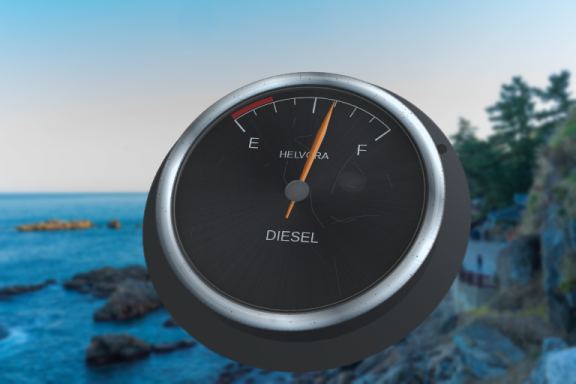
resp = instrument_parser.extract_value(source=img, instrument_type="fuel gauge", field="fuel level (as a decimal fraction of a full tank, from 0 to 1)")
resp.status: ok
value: 0.625
